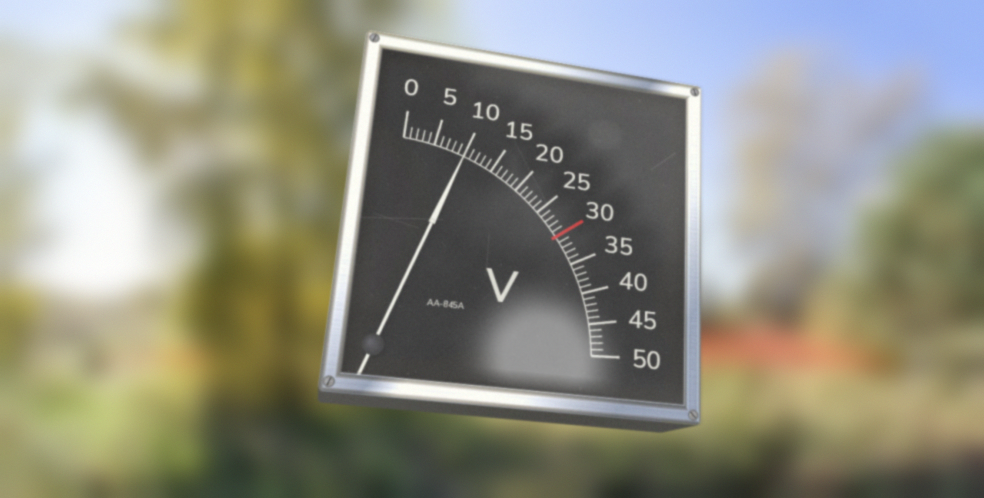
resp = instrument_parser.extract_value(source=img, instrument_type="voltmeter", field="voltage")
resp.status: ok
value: 10 V
